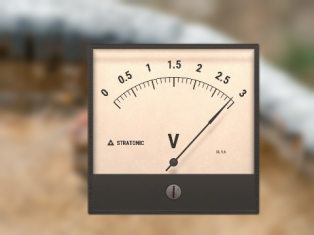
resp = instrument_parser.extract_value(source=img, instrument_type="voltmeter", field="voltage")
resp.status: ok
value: 2.9 V
